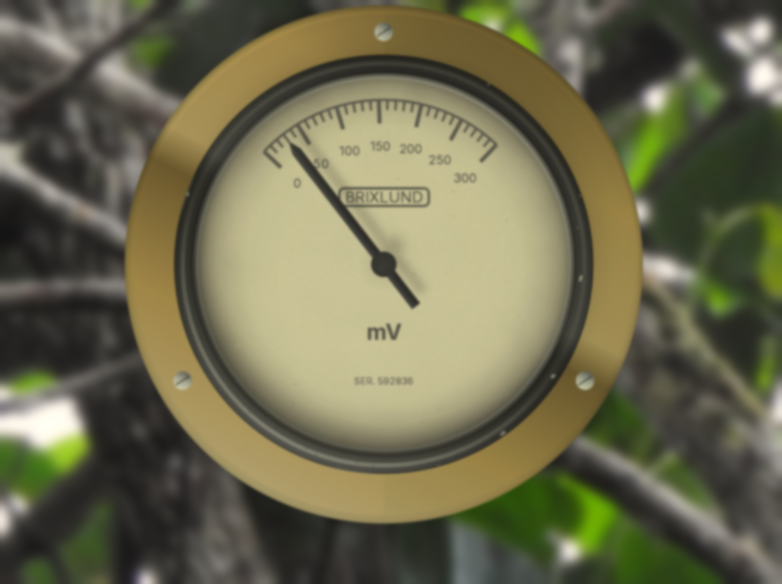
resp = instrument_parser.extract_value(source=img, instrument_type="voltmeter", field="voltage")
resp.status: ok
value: 30 mV
